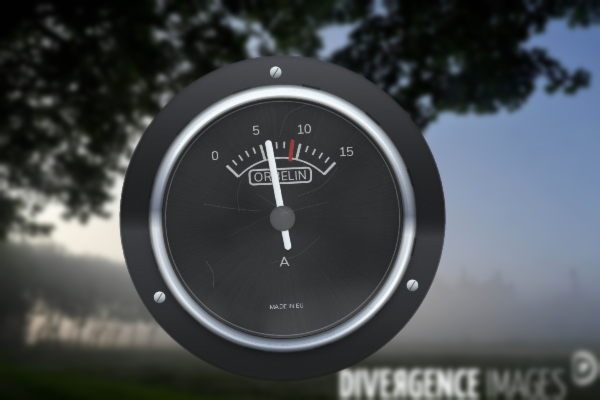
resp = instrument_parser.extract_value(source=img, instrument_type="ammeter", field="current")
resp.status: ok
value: 6 A
